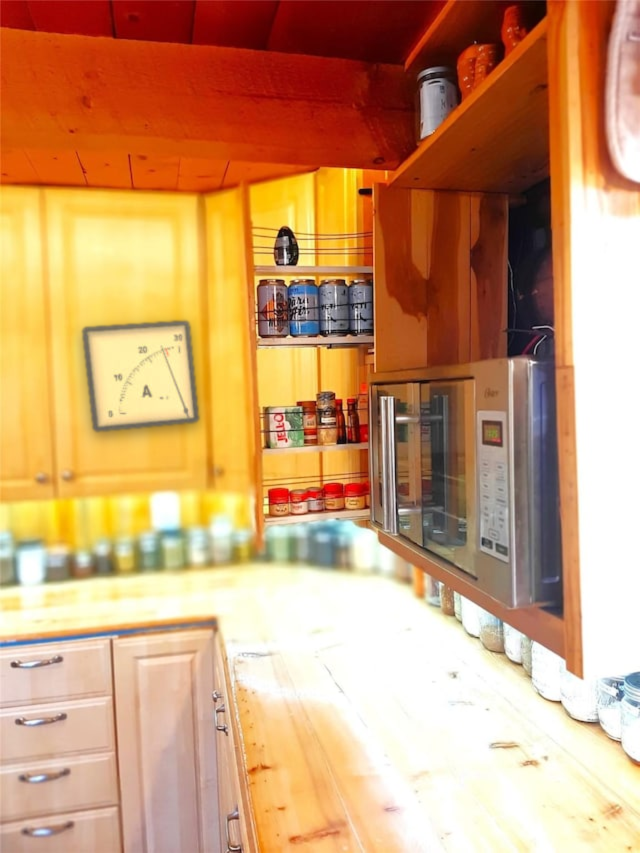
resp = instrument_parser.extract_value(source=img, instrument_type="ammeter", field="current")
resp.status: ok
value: 25 A
